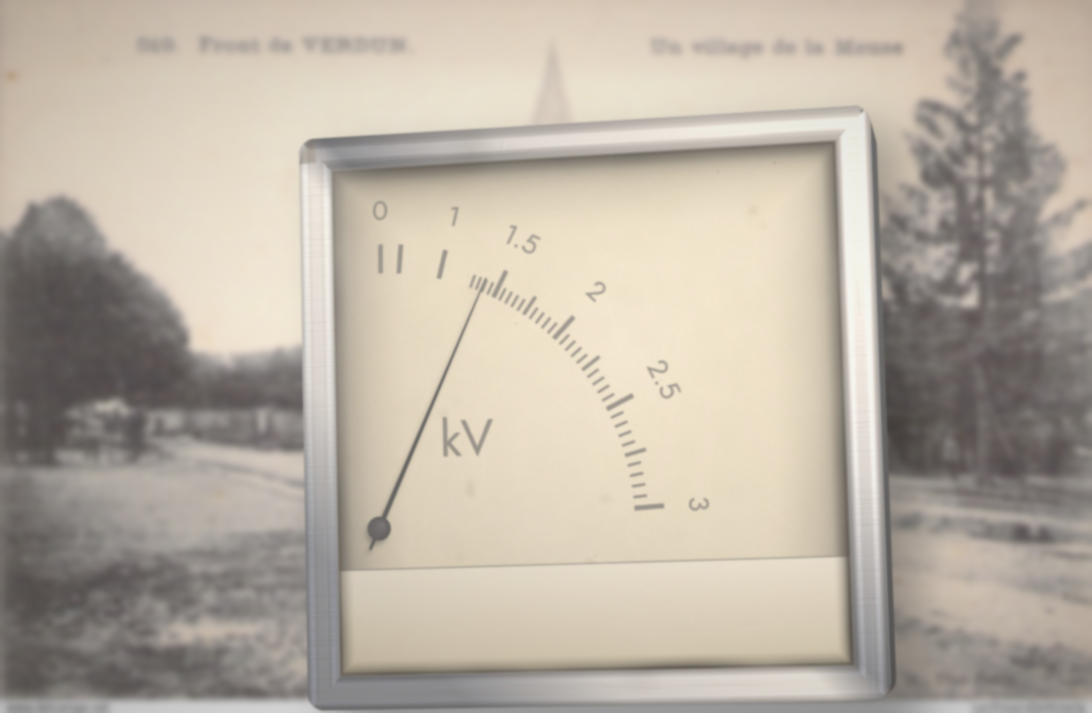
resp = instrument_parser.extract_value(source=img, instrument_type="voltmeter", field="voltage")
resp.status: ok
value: 1.4 kV
